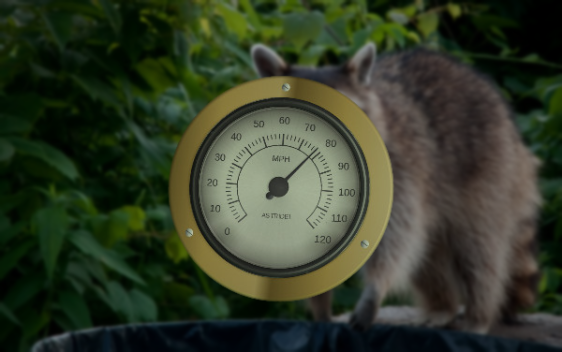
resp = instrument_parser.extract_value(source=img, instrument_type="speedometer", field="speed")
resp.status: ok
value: 78 mph
